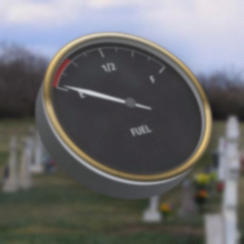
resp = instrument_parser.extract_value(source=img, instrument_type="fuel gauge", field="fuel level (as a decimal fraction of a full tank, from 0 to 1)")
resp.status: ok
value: 0
